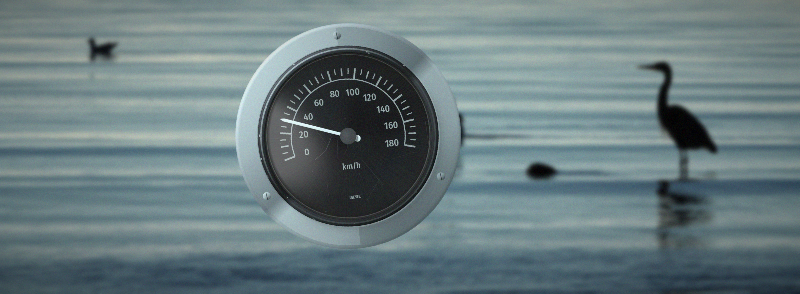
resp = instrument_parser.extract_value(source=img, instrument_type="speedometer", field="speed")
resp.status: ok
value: 30 km/h
